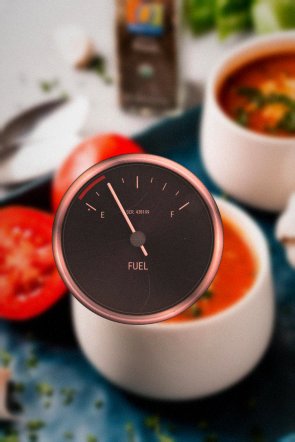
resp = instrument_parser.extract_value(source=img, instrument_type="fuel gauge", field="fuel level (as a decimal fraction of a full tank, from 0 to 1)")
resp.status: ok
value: 0.25
